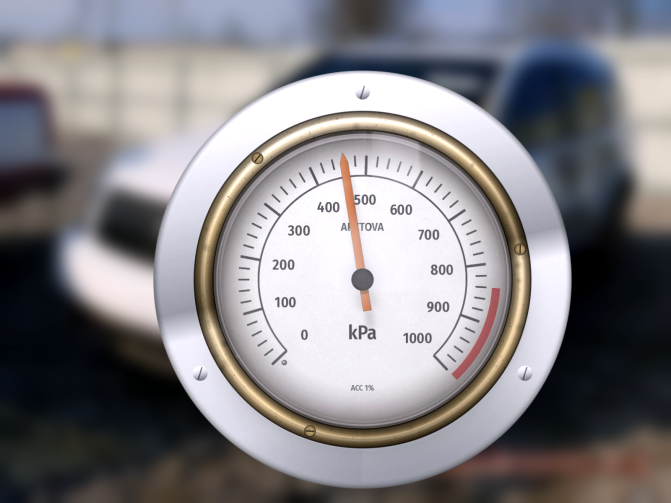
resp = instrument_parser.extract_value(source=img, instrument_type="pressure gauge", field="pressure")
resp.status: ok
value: 460 kPa
